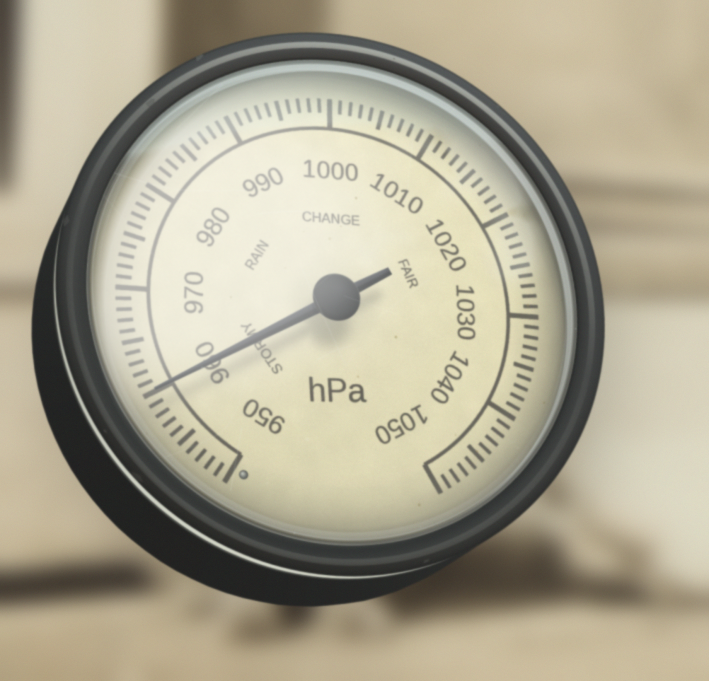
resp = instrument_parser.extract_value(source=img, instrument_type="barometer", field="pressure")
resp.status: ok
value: 960 hPa
